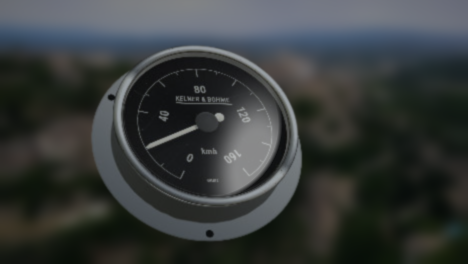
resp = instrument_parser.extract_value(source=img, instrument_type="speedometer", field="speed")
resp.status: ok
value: 20 km/h
